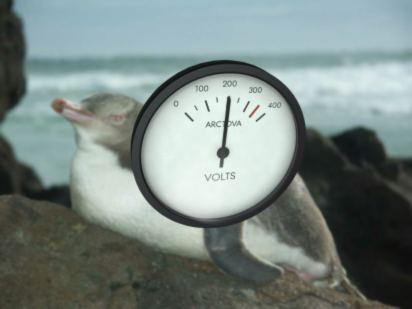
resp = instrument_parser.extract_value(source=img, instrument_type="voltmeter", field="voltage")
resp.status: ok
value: 200 V
